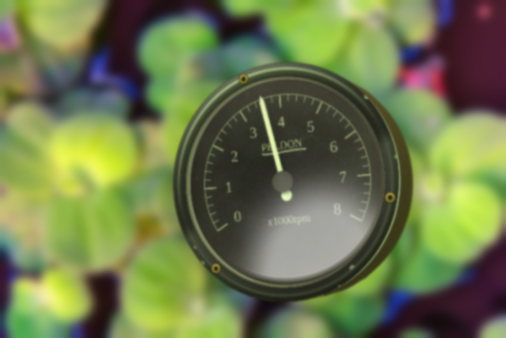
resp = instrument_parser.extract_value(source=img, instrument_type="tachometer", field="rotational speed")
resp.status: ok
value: 3600 rpm
